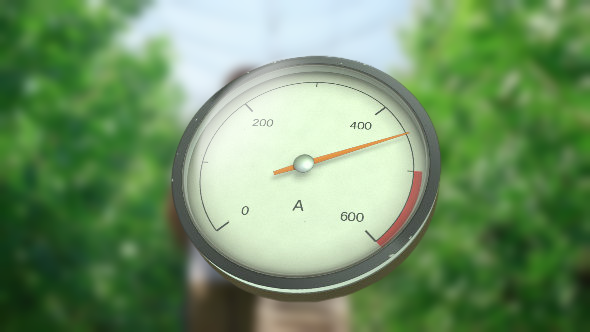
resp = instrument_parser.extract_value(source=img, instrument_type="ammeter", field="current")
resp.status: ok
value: 450 A
